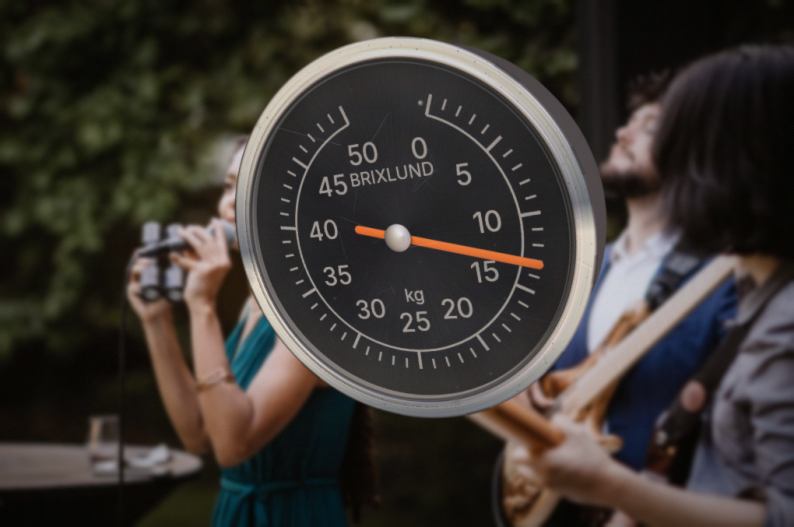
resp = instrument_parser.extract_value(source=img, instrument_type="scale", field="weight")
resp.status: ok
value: 13 kg
